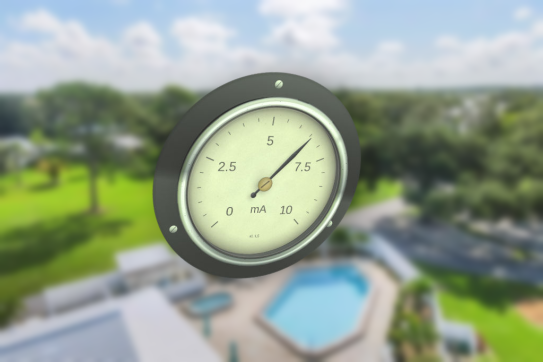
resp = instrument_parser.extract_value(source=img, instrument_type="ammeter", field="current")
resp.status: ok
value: 6.5 mA
